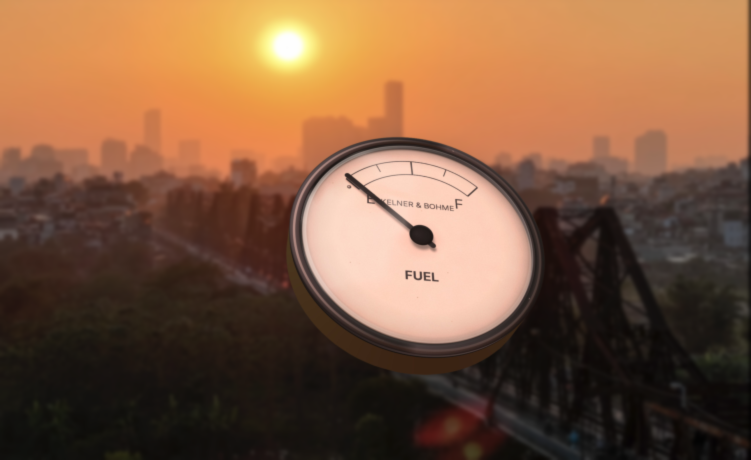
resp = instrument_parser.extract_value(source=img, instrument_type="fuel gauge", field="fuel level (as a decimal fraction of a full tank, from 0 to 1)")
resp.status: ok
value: 0
